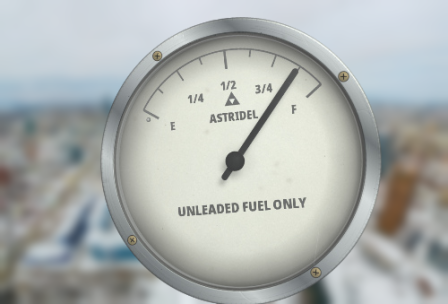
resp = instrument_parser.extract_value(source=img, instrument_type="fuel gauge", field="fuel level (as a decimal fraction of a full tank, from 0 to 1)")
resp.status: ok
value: 0.875
